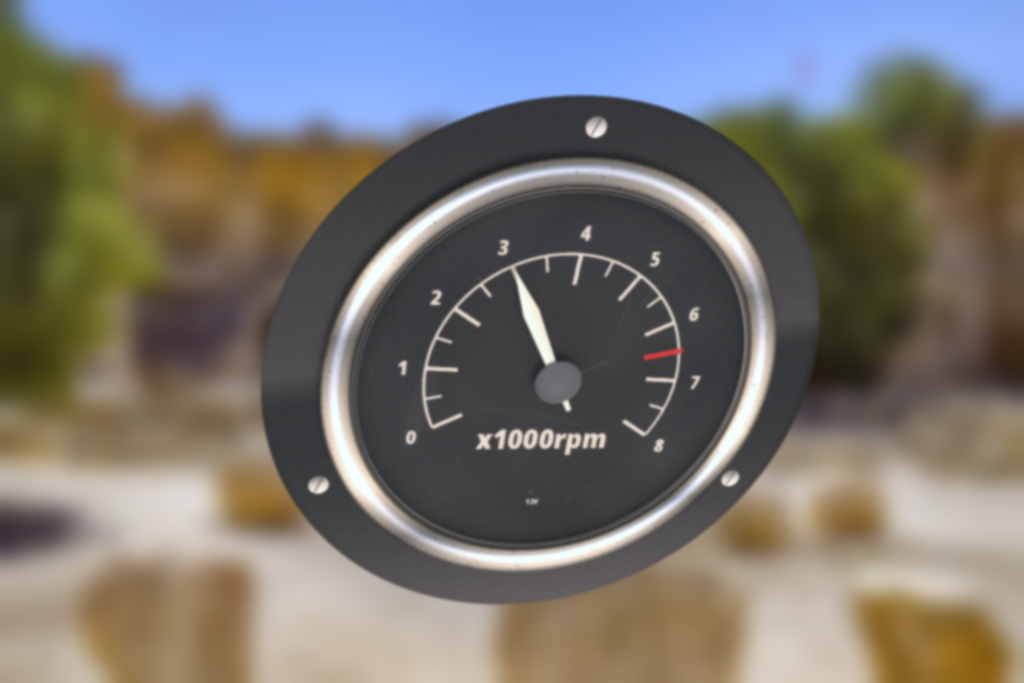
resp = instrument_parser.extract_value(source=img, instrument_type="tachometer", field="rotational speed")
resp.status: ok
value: 3000 rpm
